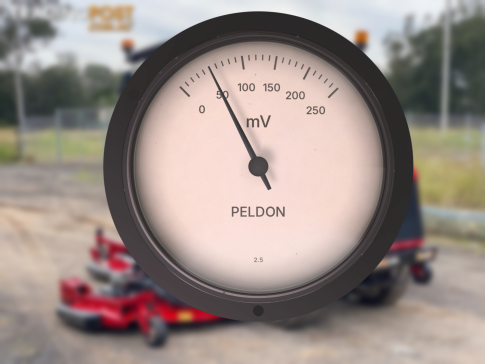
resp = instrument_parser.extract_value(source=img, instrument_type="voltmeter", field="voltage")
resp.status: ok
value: 50 mV
